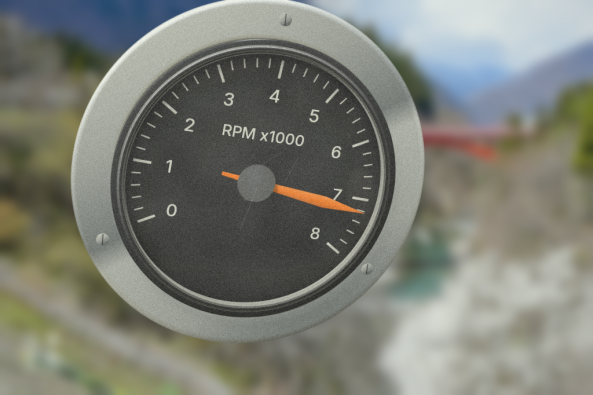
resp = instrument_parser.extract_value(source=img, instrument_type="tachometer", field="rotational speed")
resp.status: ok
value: 7200 rpm
